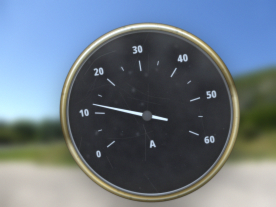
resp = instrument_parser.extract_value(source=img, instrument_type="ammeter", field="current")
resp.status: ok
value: 12.5 A
